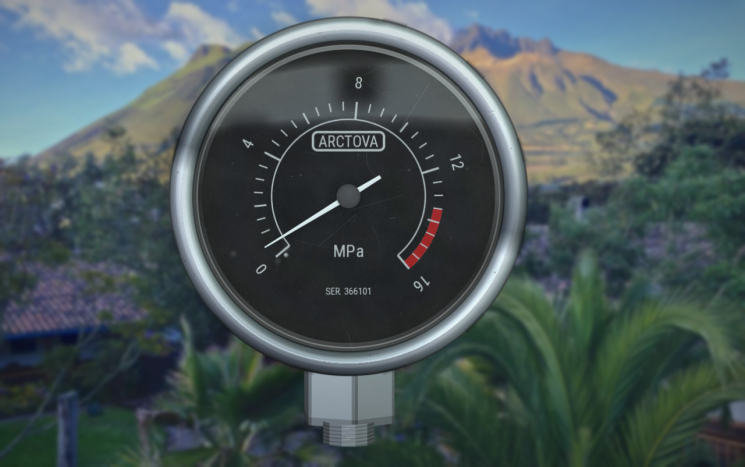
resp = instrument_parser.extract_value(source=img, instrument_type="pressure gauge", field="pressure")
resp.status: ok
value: 0.5 MPa
